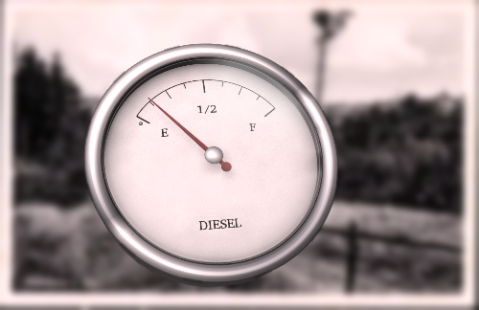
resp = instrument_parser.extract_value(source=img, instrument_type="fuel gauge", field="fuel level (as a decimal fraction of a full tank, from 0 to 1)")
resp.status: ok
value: 0.125
